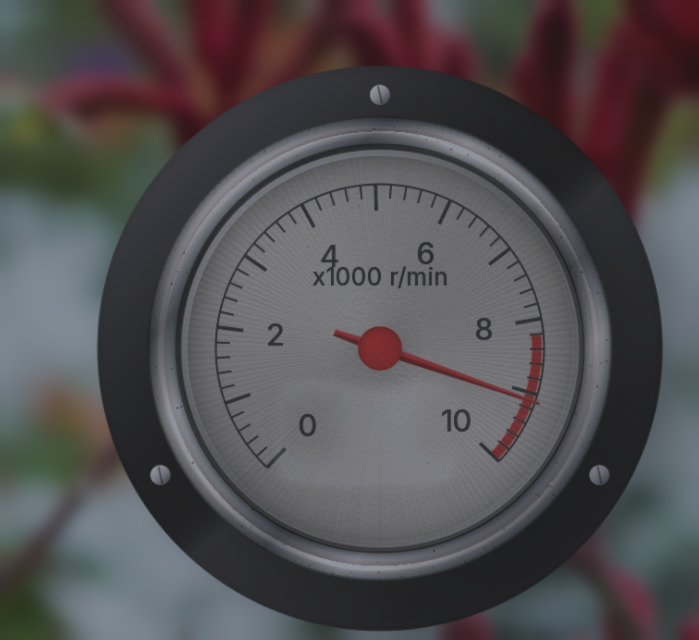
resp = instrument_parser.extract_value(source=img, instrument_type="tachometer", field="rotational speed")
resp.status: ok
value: 9100 rpm
